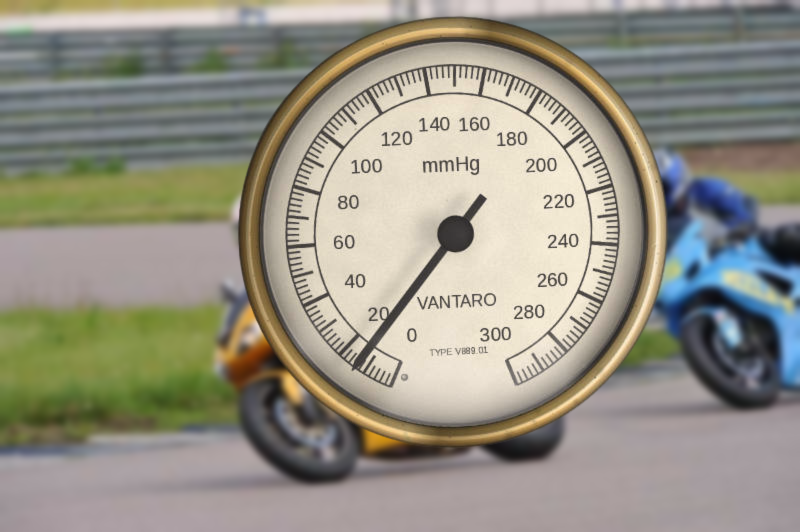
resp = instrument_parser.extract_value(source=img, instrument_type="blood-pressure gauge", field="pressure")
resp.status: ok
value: 14 mmHg
